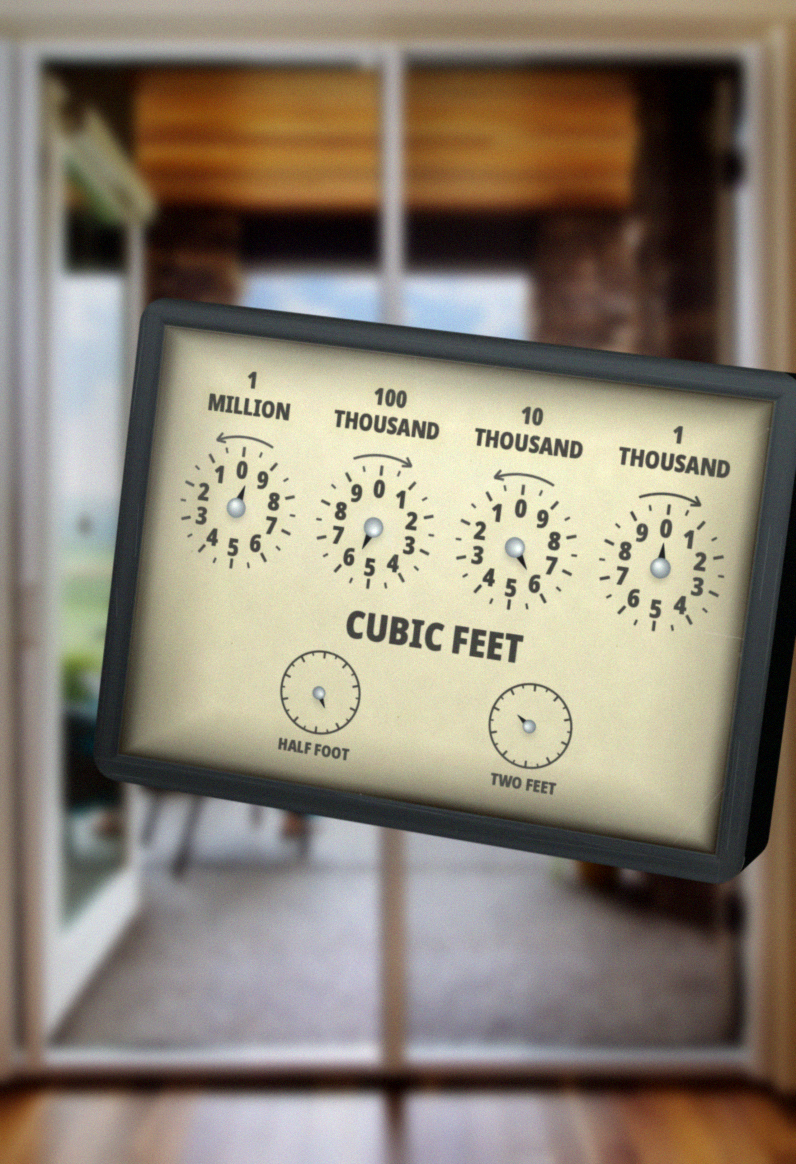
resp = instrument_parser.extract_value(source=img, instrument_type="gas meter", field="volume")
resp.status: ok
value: 956000 ft³
